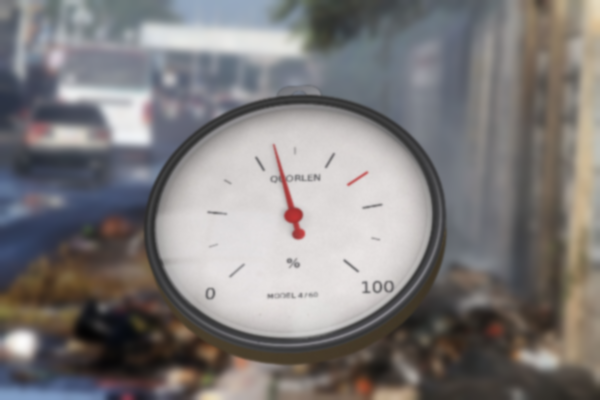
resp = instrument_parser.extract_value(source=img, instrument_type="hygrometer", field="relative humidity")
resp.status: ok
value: 45 %
